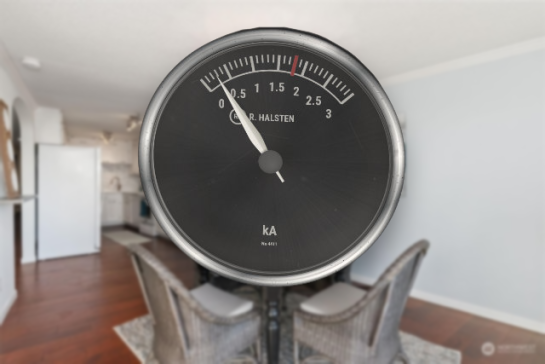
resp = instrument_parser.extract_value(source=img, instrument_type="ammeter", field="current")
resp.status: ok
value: 0.3 kA
